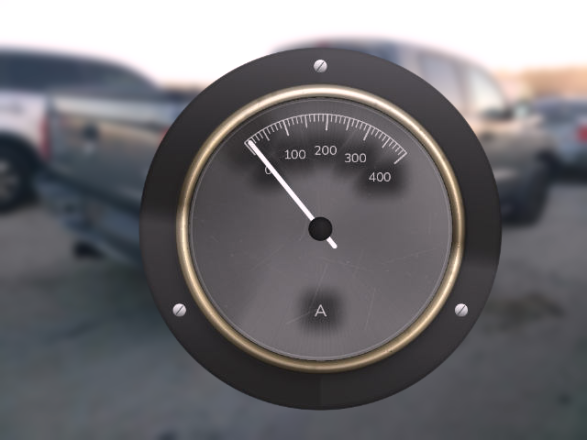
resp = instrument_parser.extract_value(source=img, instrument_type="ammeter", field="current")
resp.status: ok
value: 10 A
